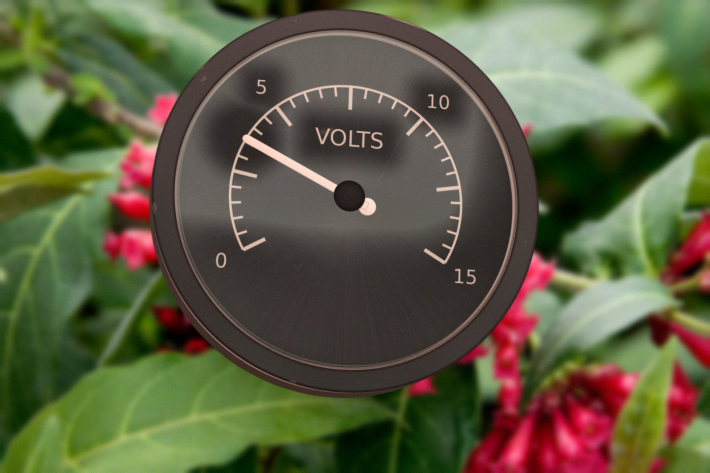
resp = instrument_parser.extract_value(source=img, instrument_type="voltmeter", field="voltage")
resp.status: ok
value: 3.5 V
